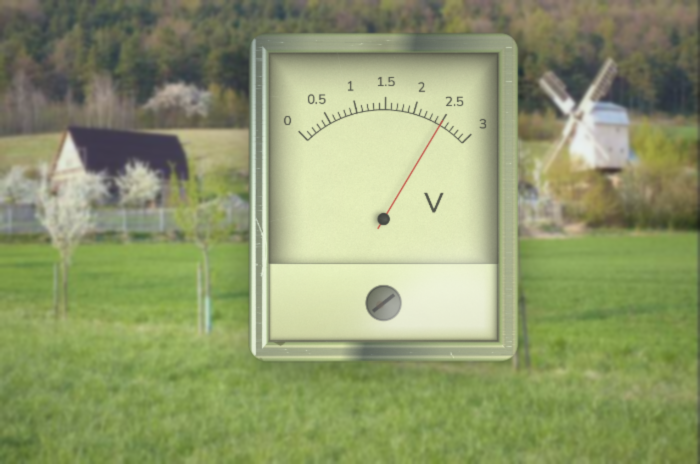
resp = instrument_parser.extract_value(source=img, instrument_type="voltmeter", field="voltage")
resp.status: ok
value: 2.5 V
